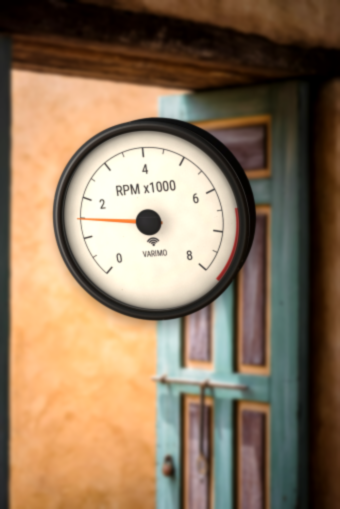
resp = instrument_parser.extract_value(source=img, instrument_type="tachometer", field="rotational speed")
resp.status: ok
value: 1500 rpm
